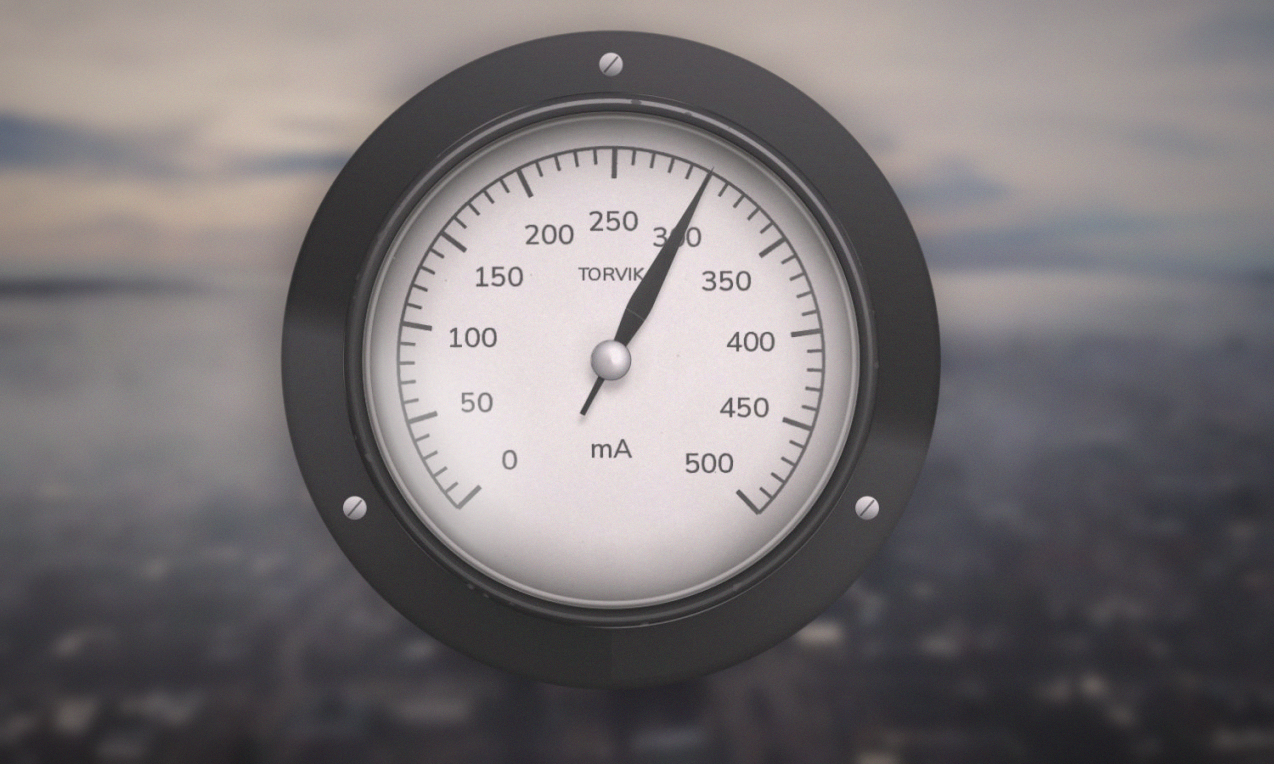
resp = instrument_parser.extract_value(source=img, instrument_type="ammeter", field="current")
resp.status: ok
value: 300 mA
